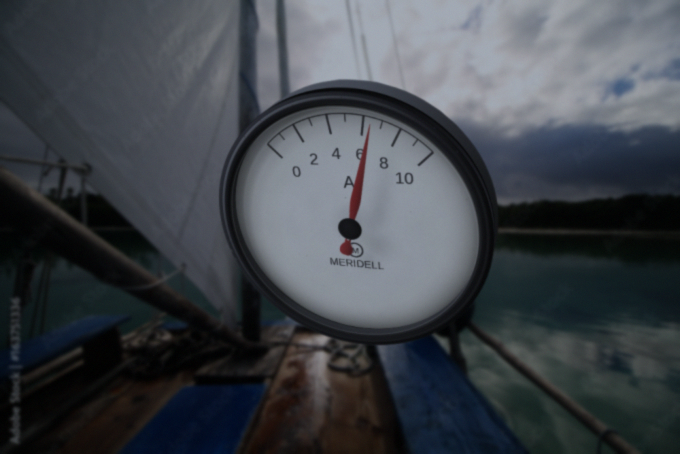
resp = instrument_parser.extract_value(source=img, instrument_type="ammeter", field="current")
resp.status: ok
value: 6.5 A
